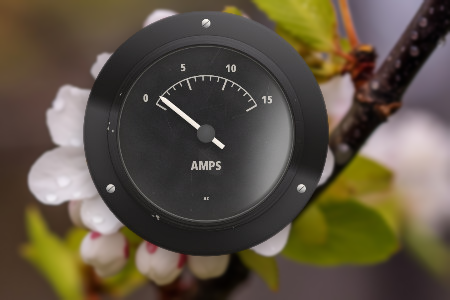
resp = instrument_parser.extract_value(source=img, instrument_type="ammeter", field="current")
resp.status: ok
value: 1 A
